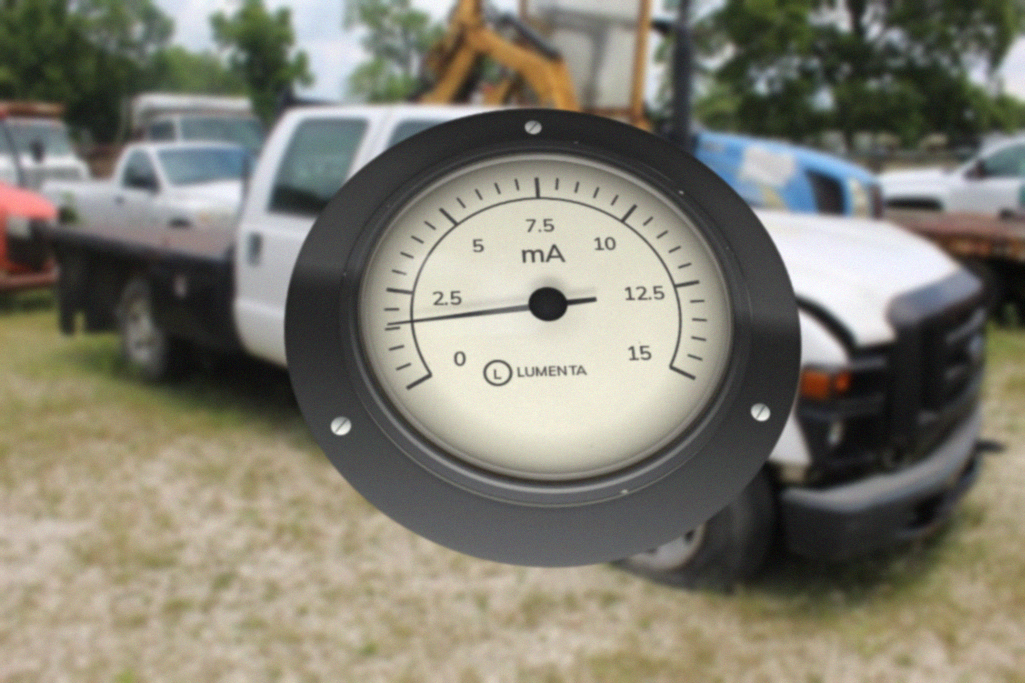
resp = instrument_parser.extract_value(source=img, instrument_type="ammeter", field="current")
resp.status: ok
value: 1.5 mA
